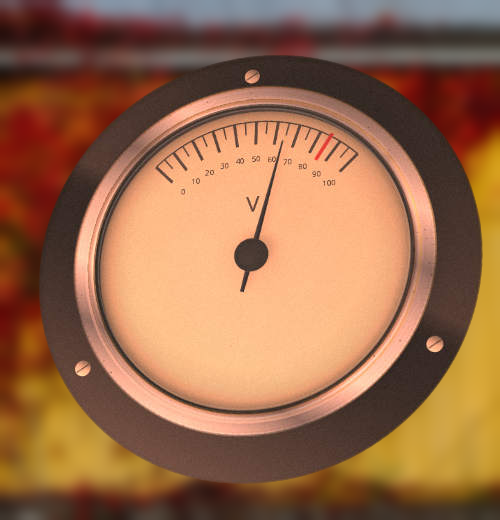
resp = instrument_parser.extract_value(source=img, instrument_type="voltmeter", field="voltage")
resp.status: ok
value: 65 V
